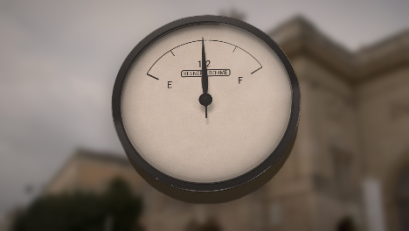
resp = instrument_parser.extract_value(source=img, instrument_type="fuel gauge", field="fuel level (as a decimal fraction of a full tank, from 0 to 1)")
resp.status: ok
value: 0.5
